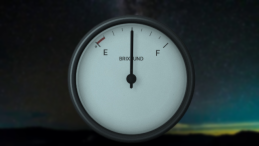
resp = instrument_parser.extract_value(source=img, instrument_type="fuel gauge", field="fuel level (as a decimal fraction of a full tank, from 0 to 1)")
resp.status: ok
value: 0.5
